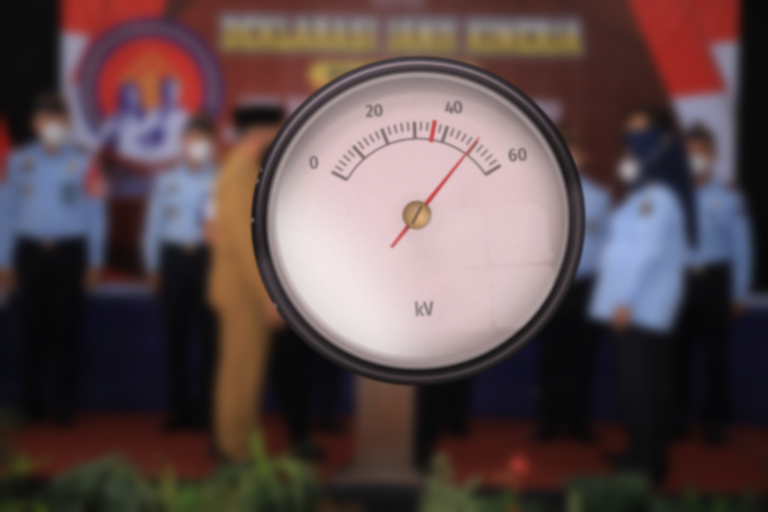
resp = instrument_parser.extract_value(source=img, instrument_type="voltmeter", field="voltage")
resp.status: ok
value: 50 kV
